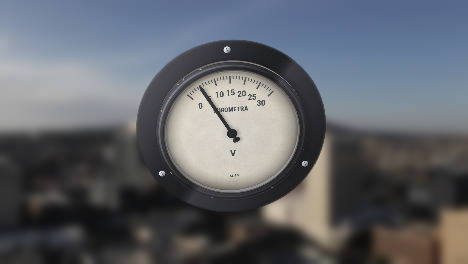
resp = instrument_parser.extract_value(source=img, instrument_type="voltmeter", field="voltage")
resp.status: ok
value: 5 V
